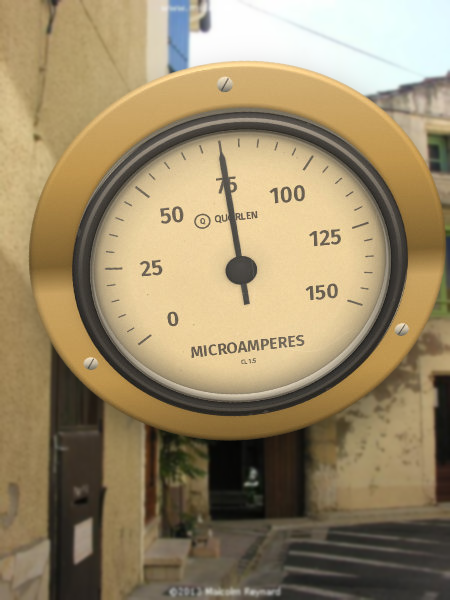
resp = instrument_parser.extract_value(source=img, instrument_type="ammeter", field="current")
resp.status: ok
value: 75 µA
